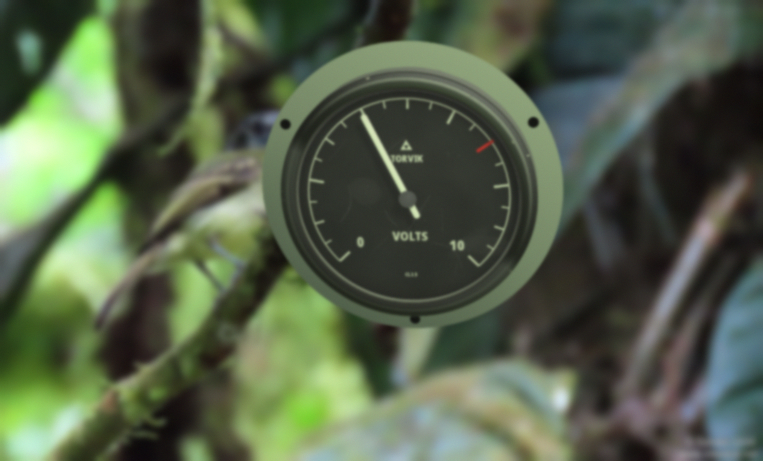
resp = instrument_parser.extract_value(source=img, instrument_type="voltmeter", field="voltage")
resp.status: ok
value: 4 V
